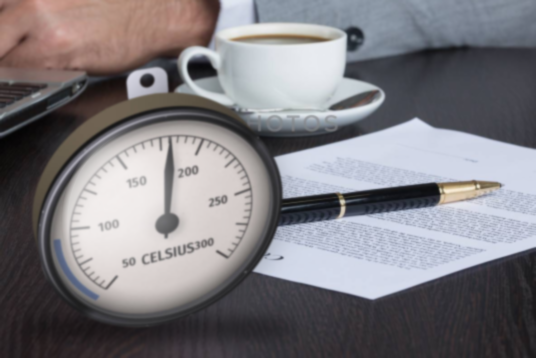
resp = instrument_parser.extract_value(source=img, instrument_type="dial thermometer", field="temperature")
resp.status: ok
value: 180 °C
